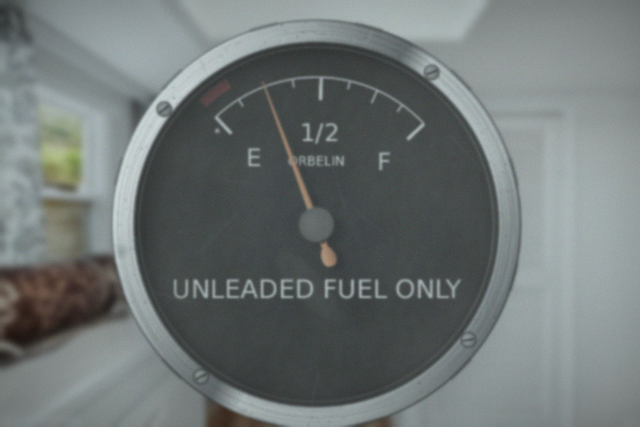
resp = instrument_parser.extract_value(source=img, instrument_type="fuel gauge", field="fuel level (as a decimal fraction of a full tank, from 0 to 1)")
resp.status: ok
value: 0.25
